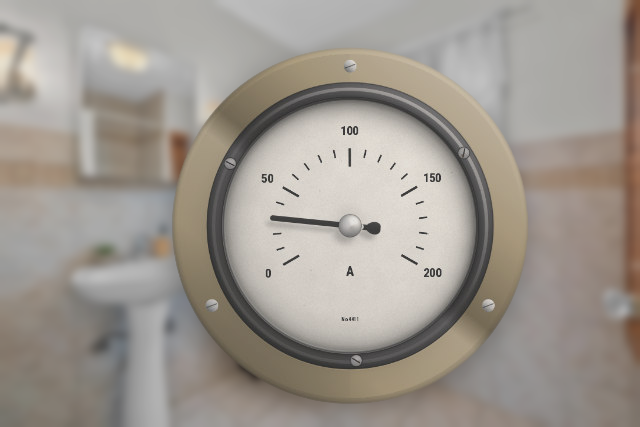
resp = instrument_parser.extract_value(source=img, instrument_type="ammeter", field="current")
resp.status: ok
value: 30 A
